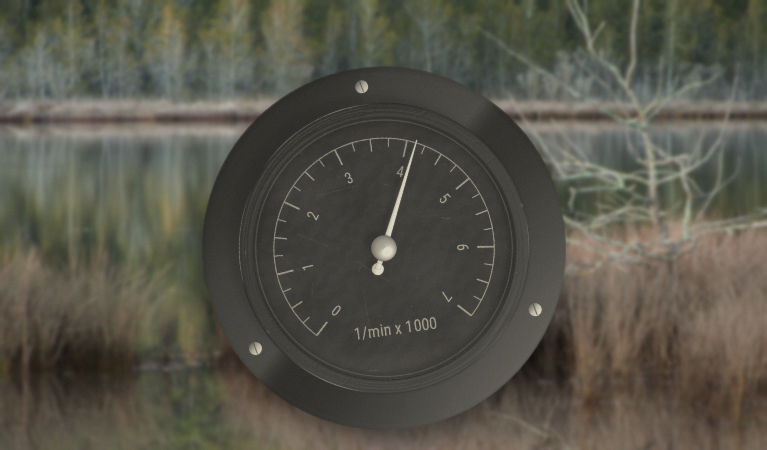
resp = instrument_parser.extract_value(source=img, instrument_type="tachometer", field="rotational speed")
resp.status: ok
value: 4125 rpm
